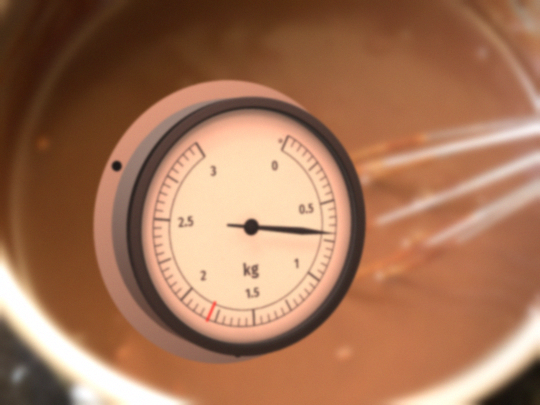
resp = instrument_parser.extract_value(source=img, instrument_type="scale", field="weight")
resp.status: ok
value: 0.7 kg
